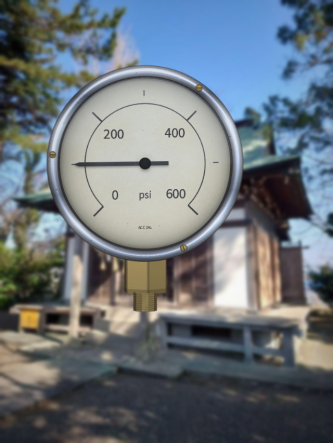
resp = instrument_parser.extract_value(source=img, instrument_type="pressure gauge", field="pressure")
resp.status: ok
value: 100 psi
